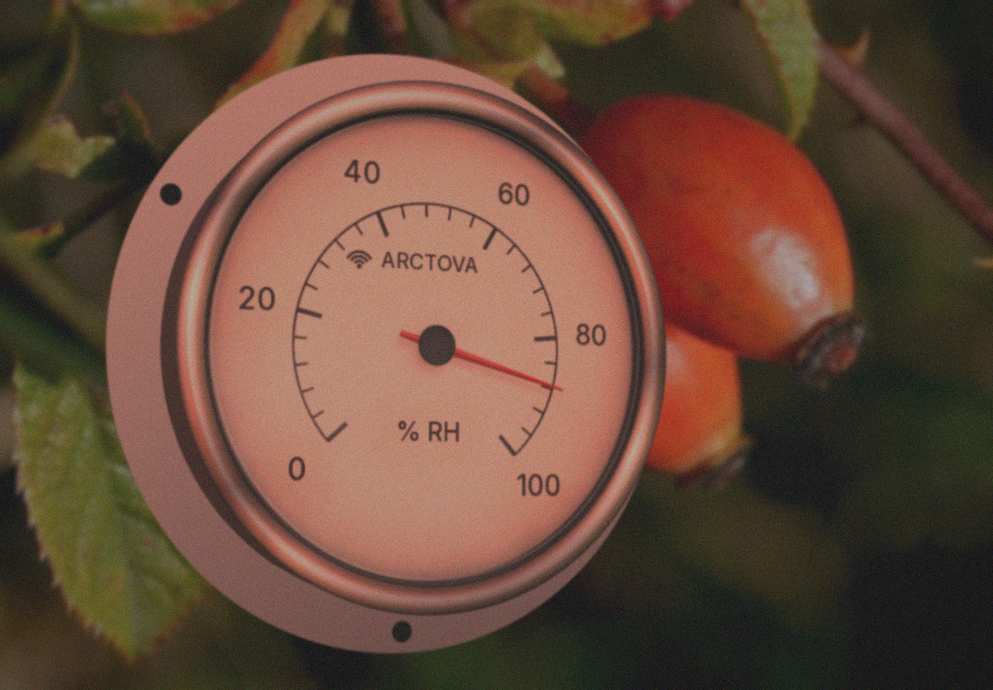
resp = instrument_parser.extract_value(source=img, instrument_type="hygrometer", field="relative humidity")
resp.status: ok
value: 88 %
